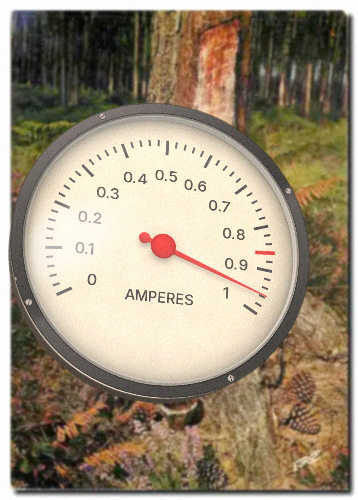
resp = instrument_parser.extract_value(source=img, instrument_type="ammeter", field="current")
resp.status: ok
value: 0.96 A
